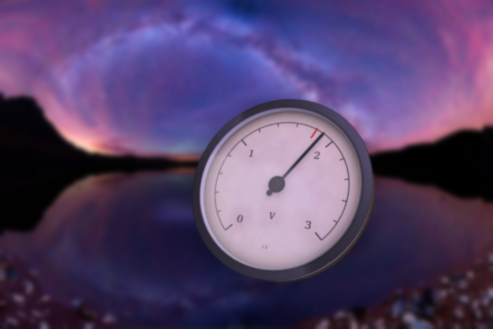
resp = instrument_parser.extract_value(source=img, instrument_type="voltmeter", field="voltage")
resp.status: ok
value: 1.9 V
